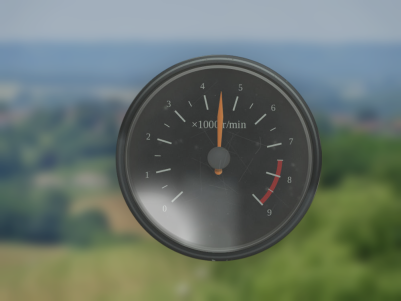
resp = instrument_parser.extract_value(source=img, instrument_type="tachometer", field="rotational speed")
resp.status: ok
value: 4500 rpm
